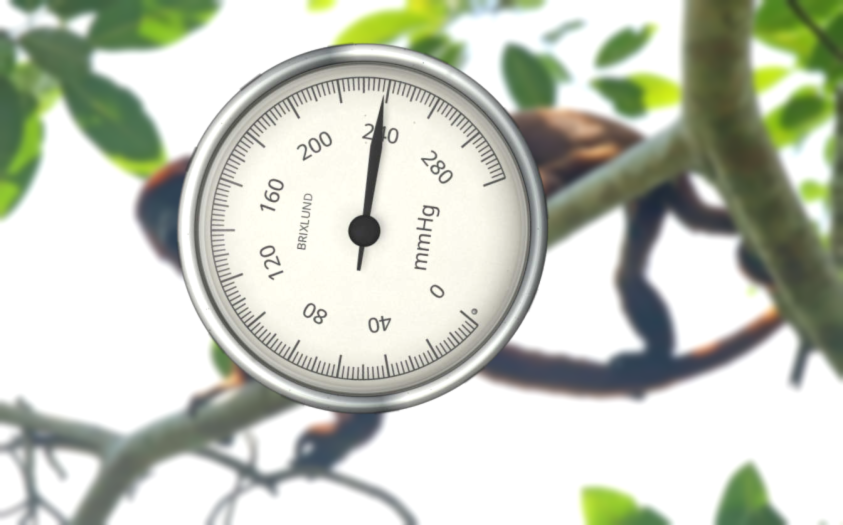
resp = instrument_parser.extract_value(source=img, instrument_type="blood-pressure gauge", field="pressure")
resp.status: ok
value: 238 mmHg
